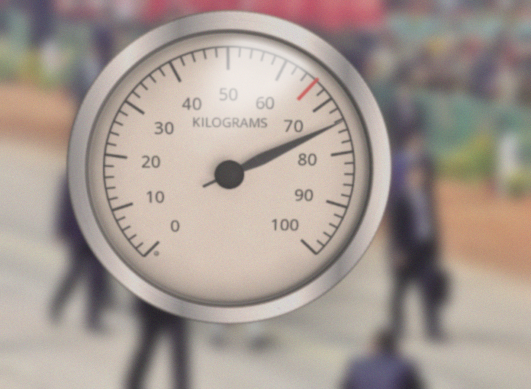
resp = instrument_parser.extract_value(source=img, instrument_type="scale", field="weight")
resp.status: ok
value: 74 kg
